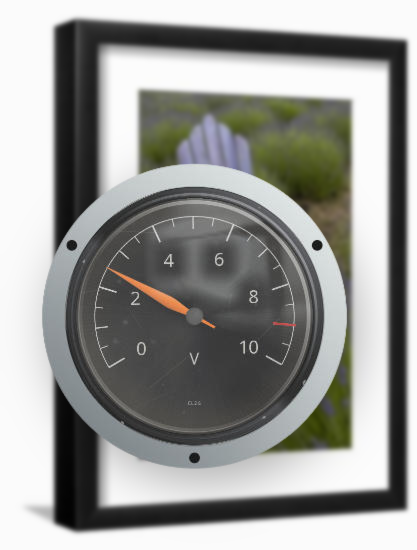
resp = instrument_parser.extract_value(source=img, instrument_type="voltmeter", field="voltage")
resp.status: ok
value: 2.5 V
